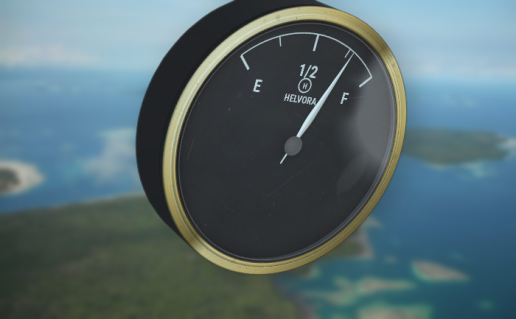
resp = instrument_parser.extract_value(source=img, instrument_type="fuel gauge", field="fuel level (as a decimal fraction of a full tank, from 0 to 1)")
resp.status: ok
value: 0.75
